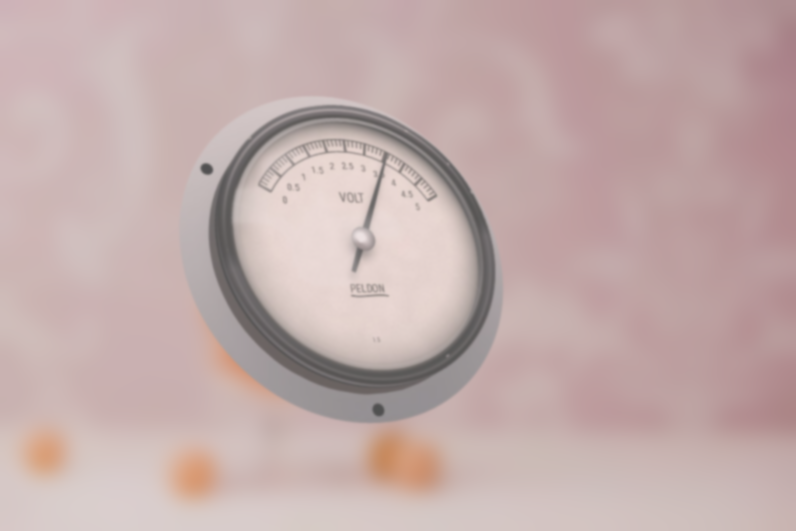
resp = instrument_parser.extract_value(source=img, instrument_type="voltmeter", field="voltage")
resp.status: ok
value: 3.5 V
